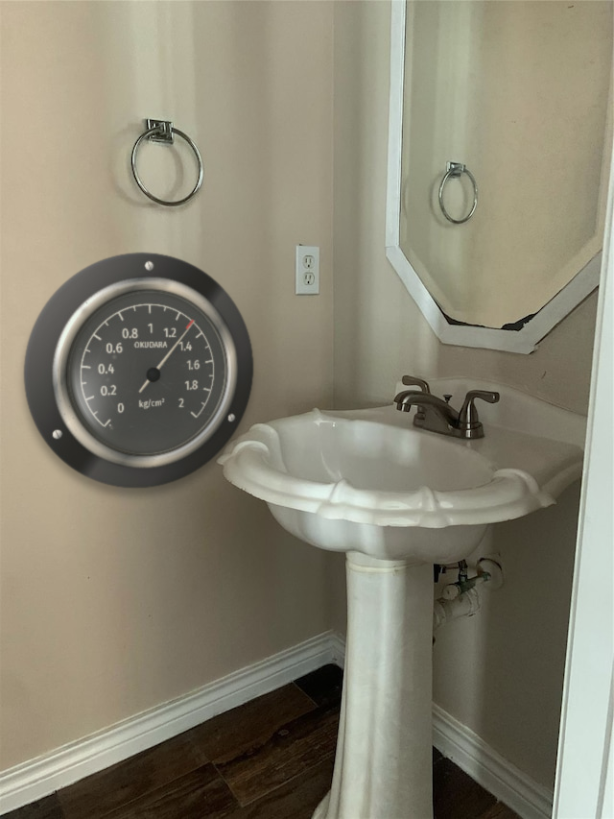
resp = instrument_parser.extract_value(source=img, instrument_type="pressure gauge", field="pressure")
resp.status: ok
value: 1.3 kg/cm²
